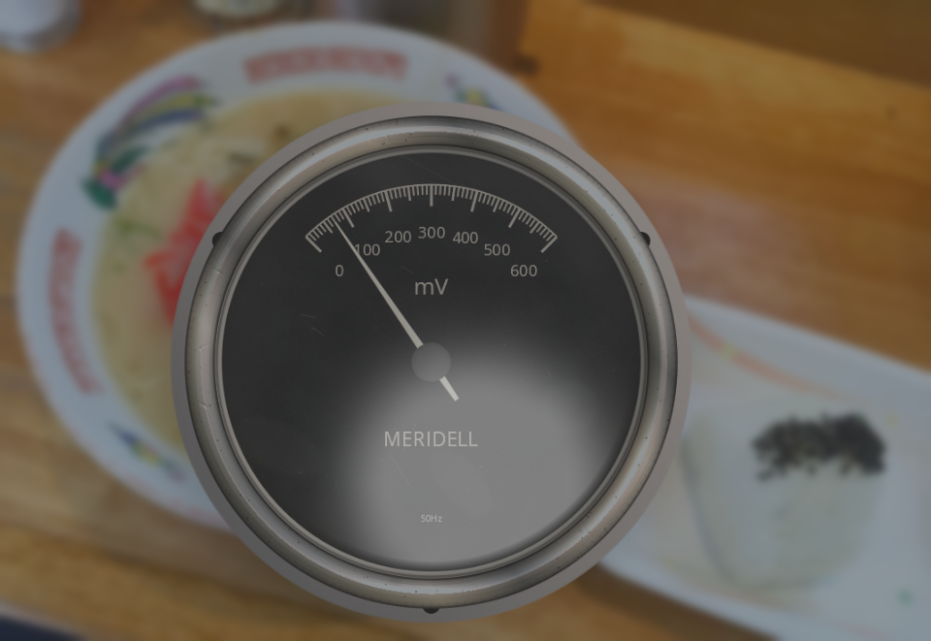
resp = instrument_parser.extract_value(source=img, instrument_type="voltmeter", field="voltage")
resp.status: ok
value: 70 mV
